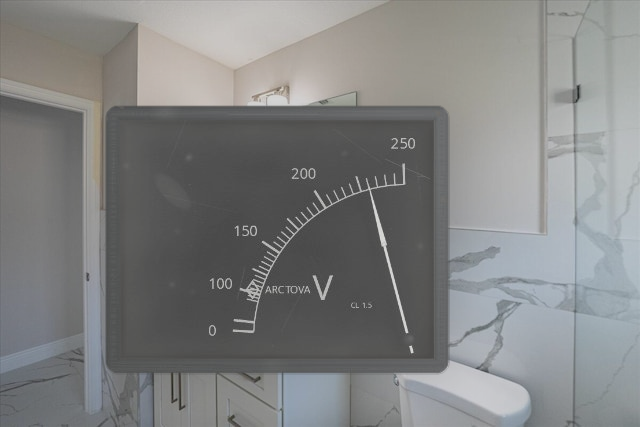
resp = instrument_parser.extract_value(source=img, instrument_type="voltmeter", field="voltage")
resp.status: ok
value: 230 V
